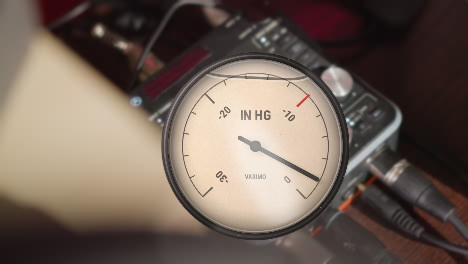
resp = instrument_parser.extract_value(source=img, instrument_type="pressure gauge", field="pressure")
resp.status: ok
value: -2 inHg
